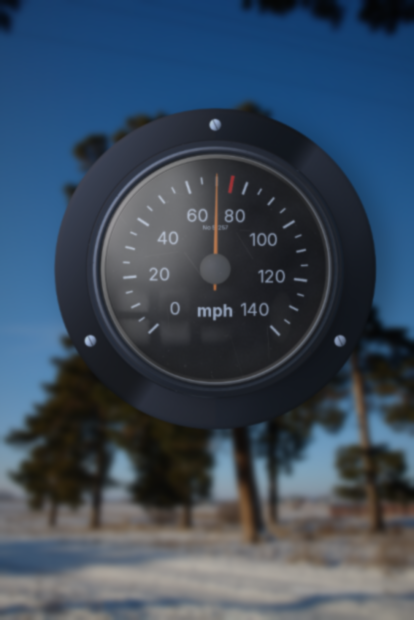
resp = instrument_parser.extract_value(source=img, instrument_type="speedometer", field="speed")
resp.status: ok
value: 70 mph
